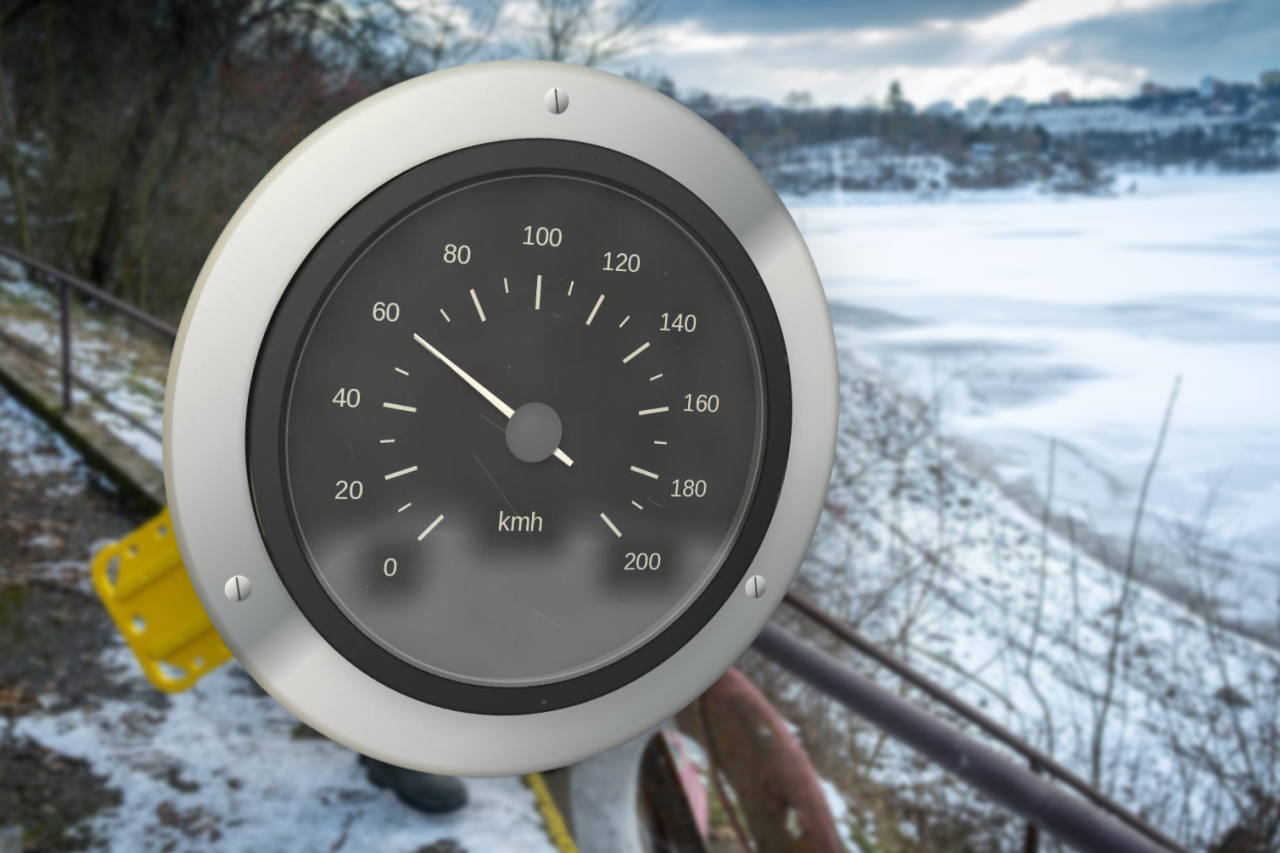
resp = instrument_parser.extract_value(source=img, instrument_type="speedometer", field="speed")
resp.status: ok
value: 60 km/h
